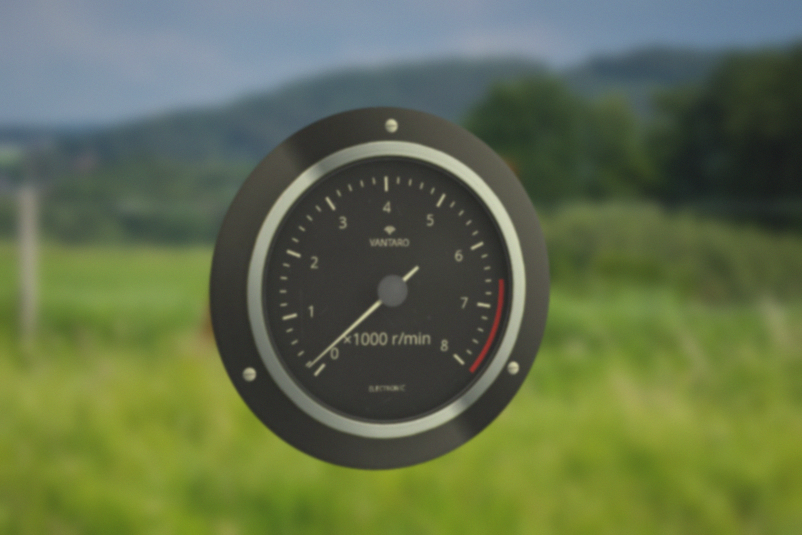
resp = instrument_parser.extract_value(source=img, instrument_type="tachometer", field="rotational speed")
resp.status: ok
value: 200 rpm
